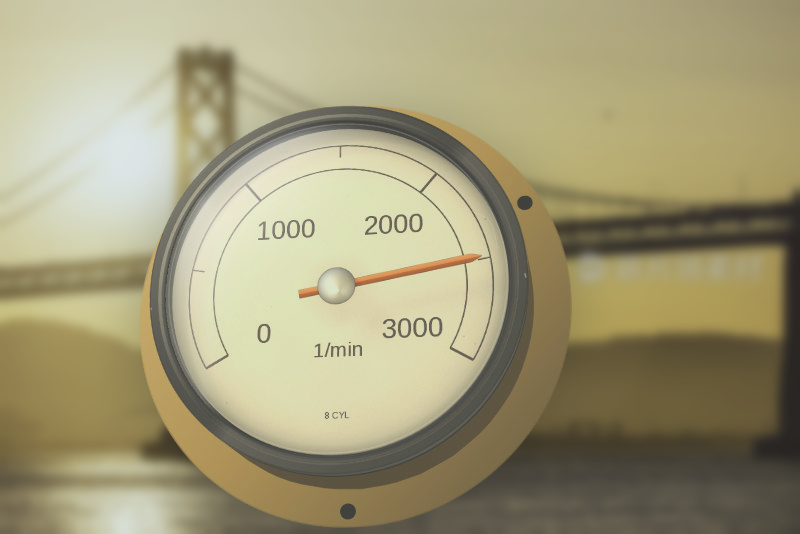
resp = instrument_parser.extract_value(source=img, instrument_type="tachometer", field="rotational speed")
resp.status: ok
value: 2500 rpm
